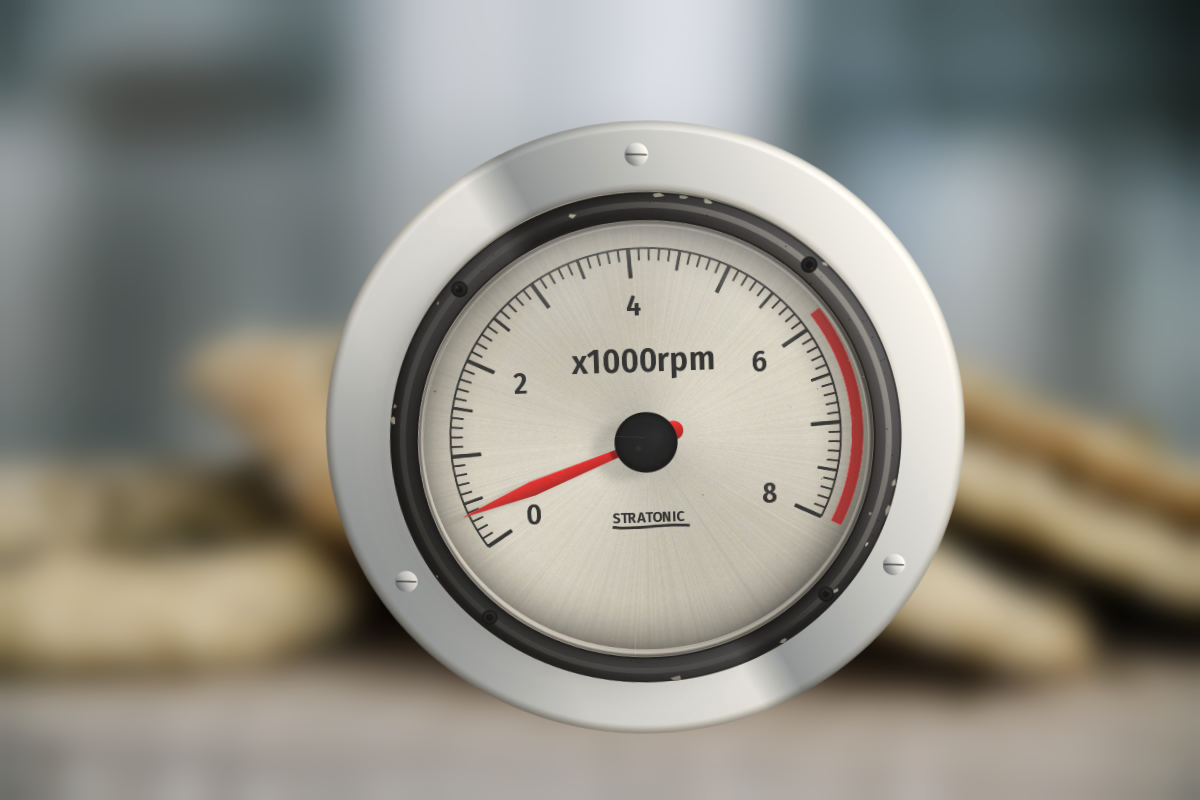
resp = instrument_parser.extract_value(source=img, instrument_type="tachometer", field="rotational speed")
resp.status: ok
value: 400 rpm
